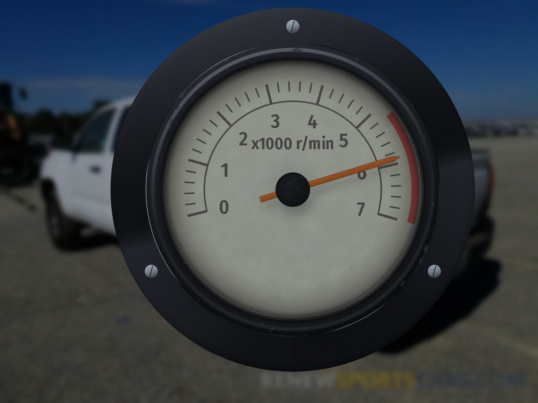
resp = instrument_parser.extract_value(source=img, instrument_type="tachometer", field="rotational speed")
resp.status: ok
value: 5900 rpm
